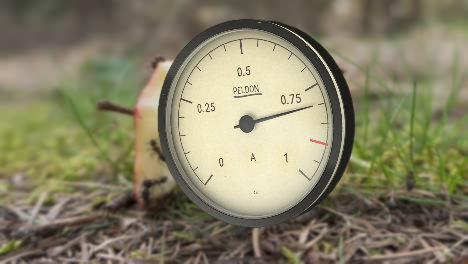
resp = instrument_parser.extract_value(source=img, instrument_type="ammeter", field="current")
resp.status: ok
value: 0.8 A
